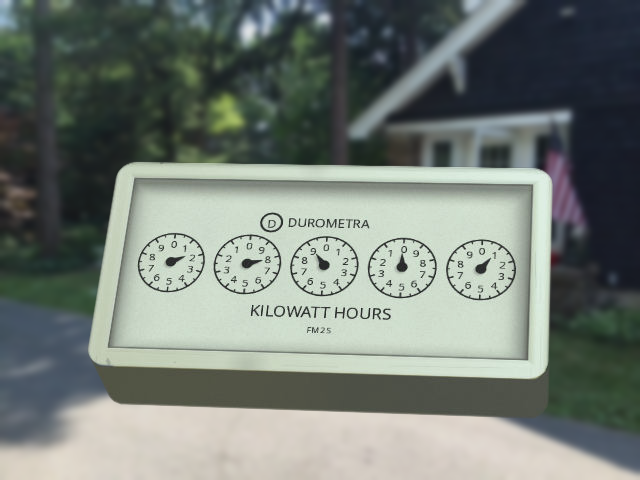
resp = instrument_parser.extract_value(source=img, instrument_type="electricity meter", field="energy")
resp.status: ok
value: 17901 kWh
